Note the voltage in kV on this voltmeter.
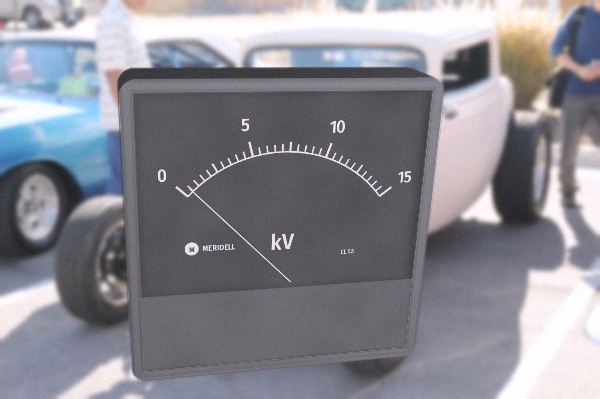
0.5 kV
